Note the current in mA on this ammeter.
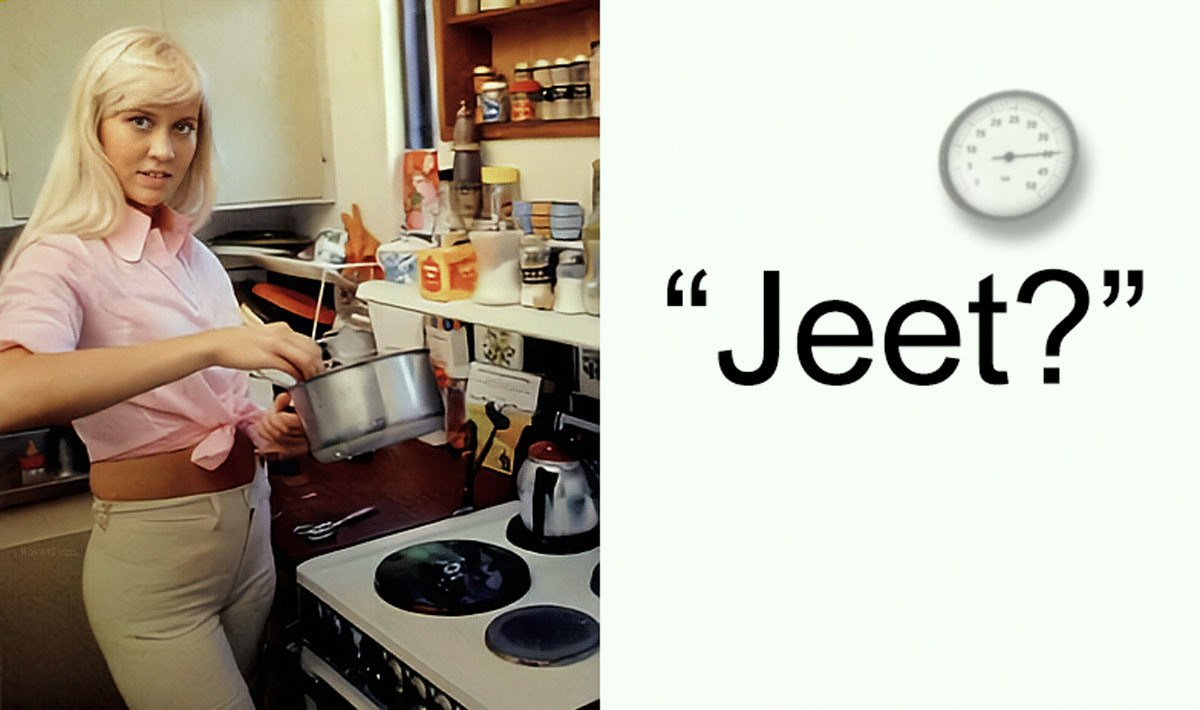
40 mA
